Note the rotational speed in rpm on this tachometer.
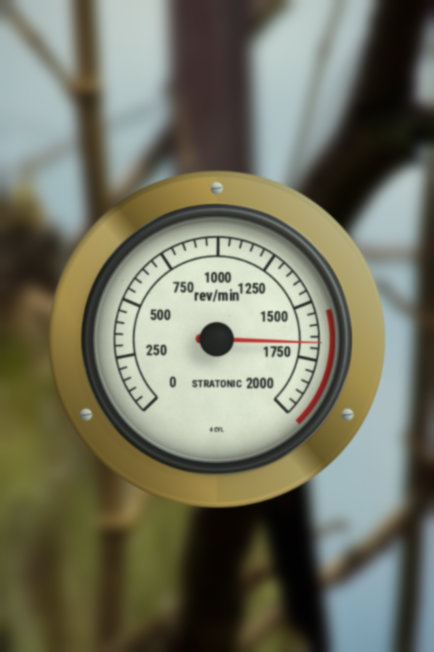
1675 rpm
